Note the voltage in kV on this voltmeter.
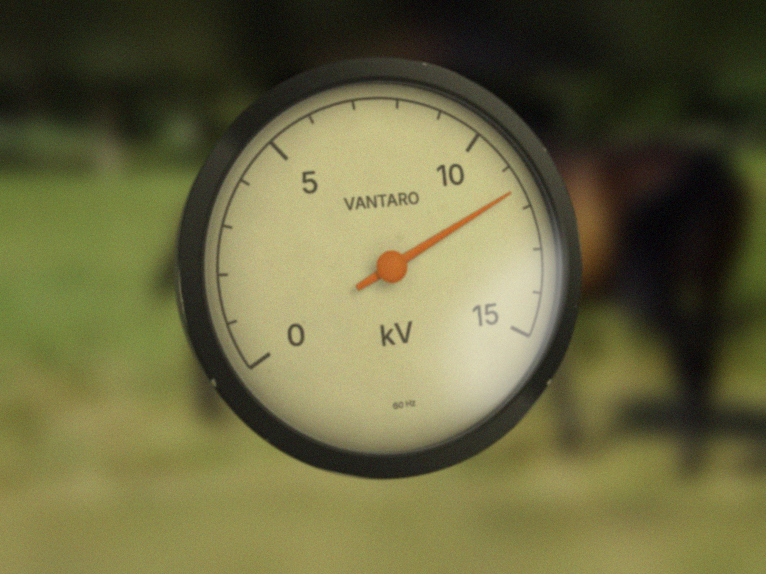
11.5 kV
